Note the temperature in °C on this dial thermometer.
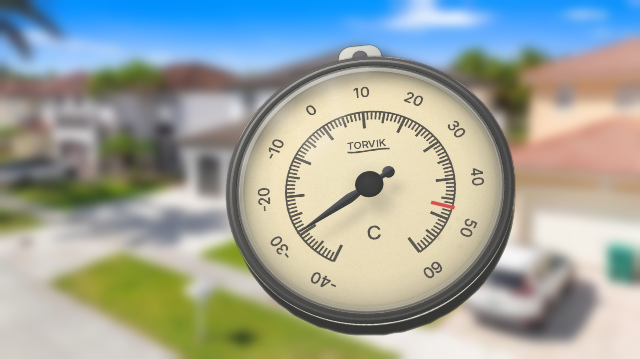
-30 °C
